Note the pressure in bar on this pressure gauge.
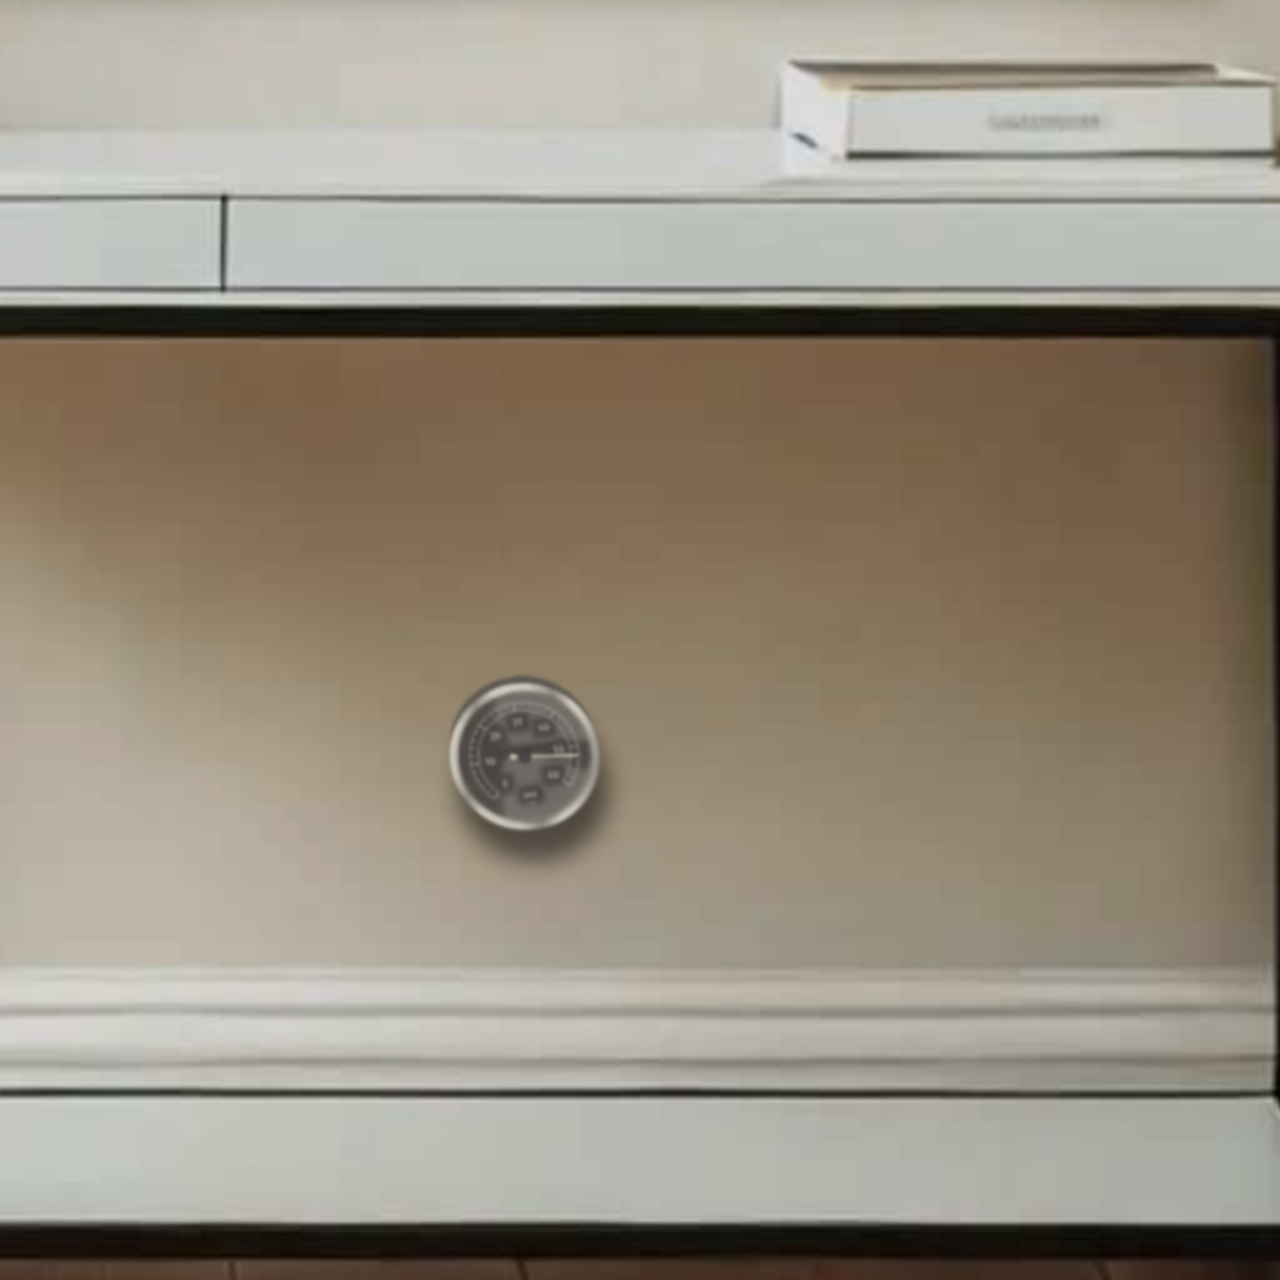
52 bar
